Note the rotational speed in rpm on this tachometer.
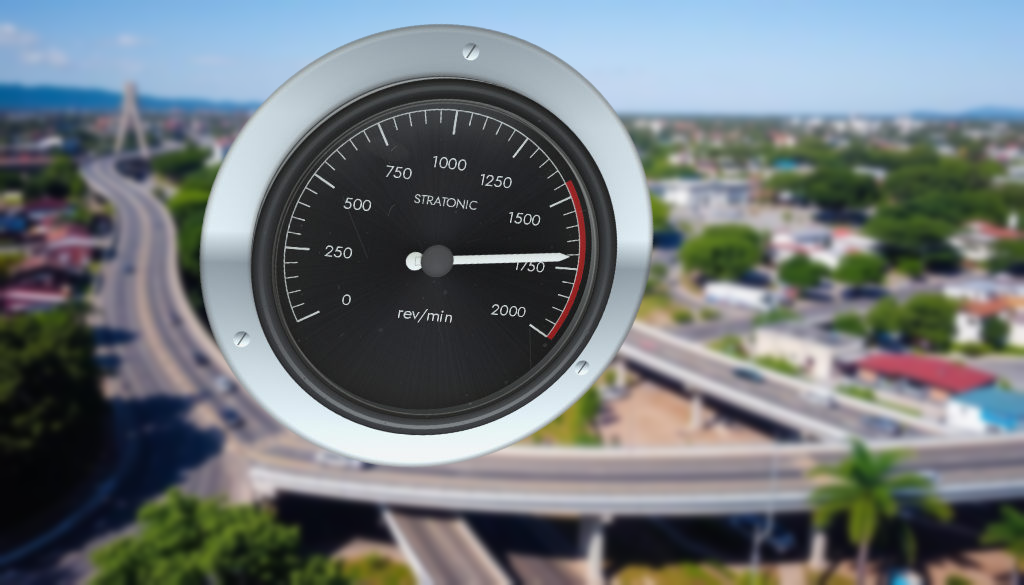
1700 rpm
